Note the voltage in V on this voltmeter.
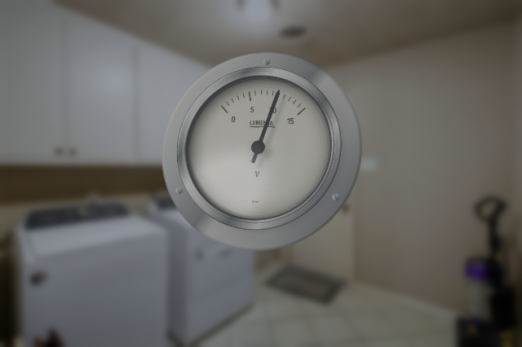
10 V
